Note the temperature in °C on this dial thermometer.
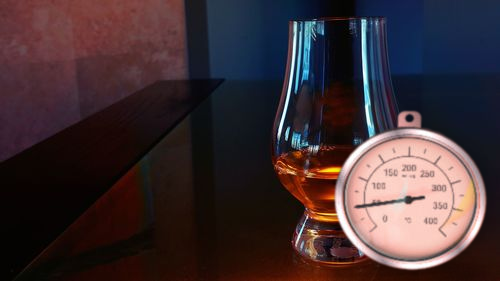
50 °C
